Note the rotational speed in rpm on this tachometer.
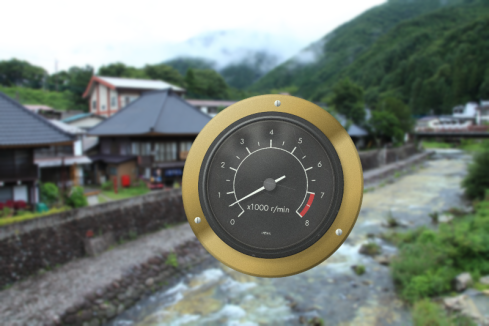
500 rpm
